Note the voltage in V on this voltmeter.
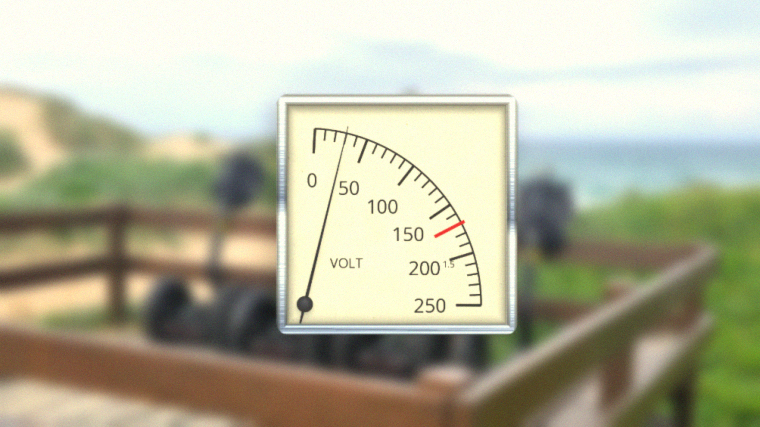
30 V
